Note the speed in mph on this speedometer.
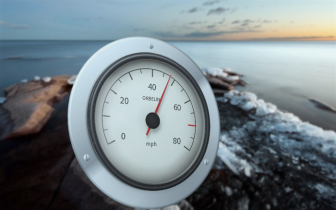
47.5 mph
